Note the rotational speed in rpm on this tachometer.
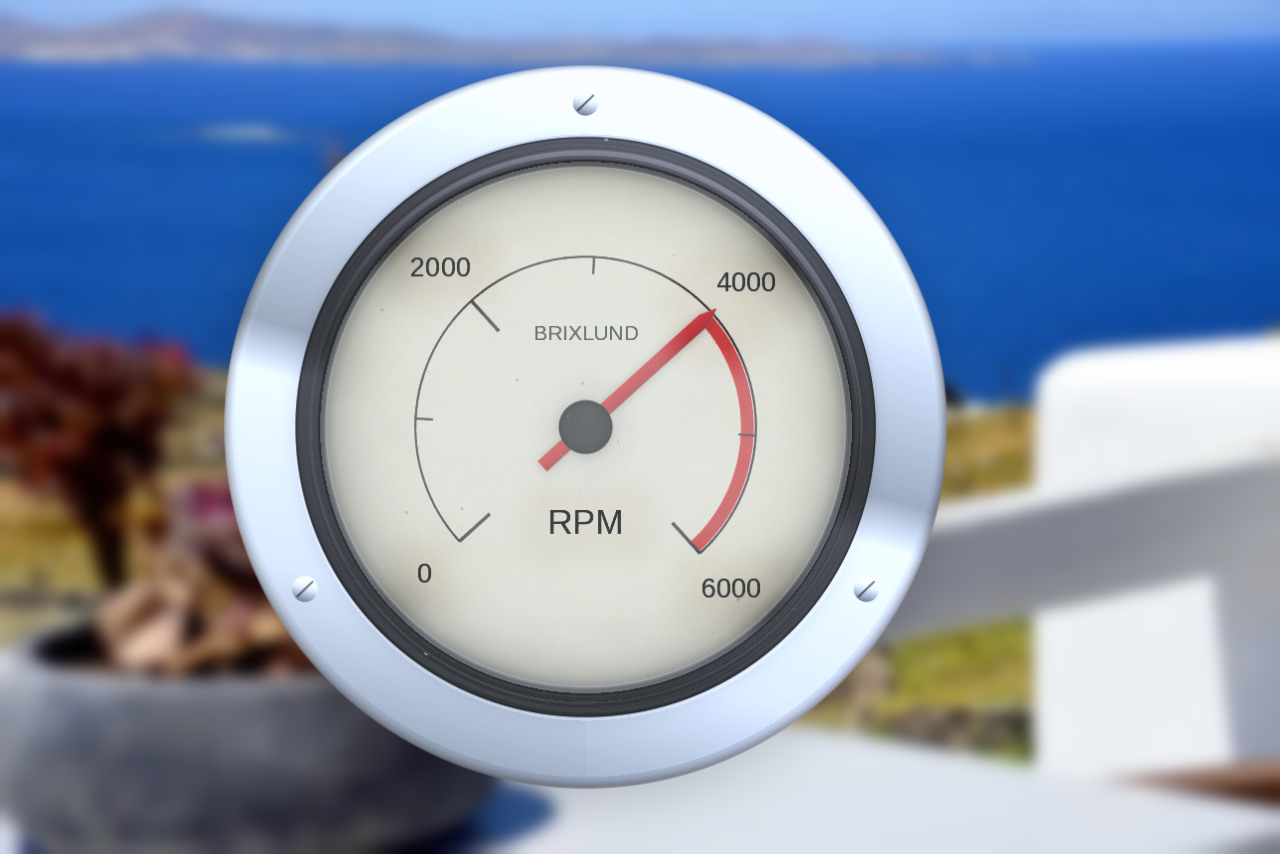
4000 rpm
